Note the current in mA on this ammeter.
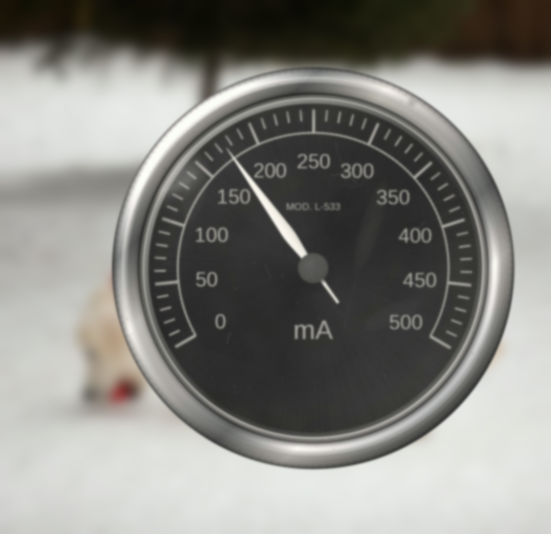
175 mA
